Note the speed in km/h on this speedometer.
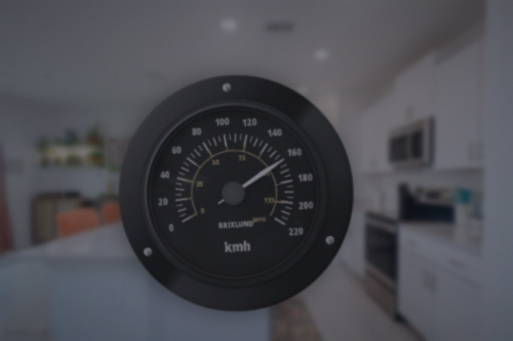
160 km/h
